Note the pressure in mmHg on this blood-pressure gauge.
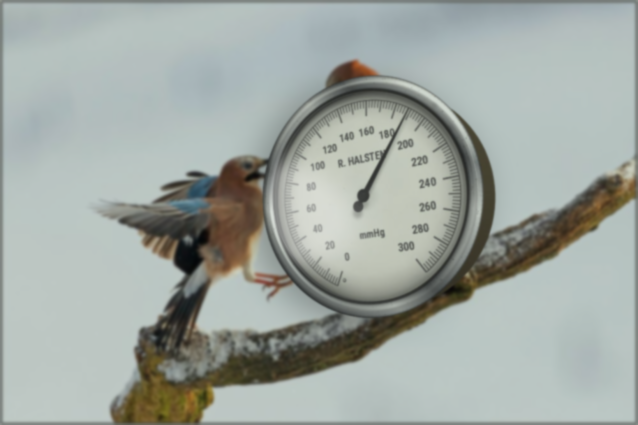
190 mmHg
